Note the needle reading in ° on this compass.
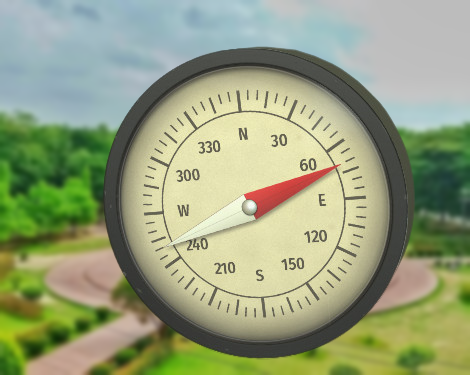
70 °
